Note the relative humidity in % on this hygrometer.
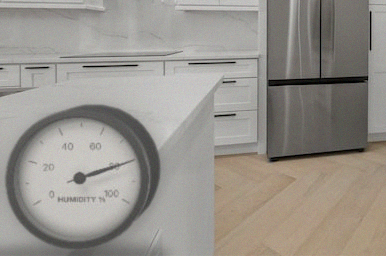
80 %
